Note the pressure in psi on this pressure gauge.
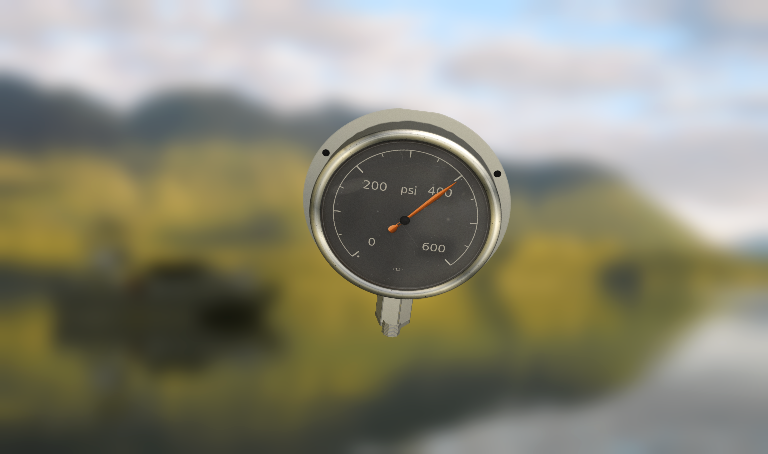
400 psi
